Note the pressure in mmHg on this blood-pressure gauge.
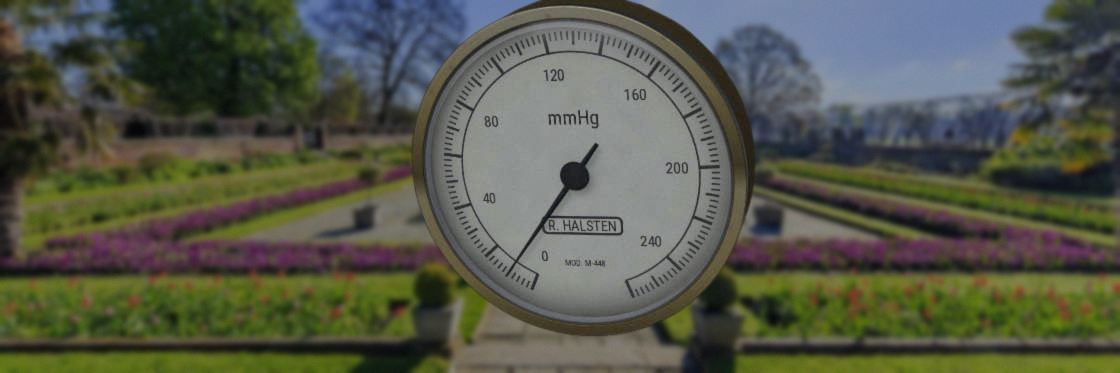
10 mmHg
